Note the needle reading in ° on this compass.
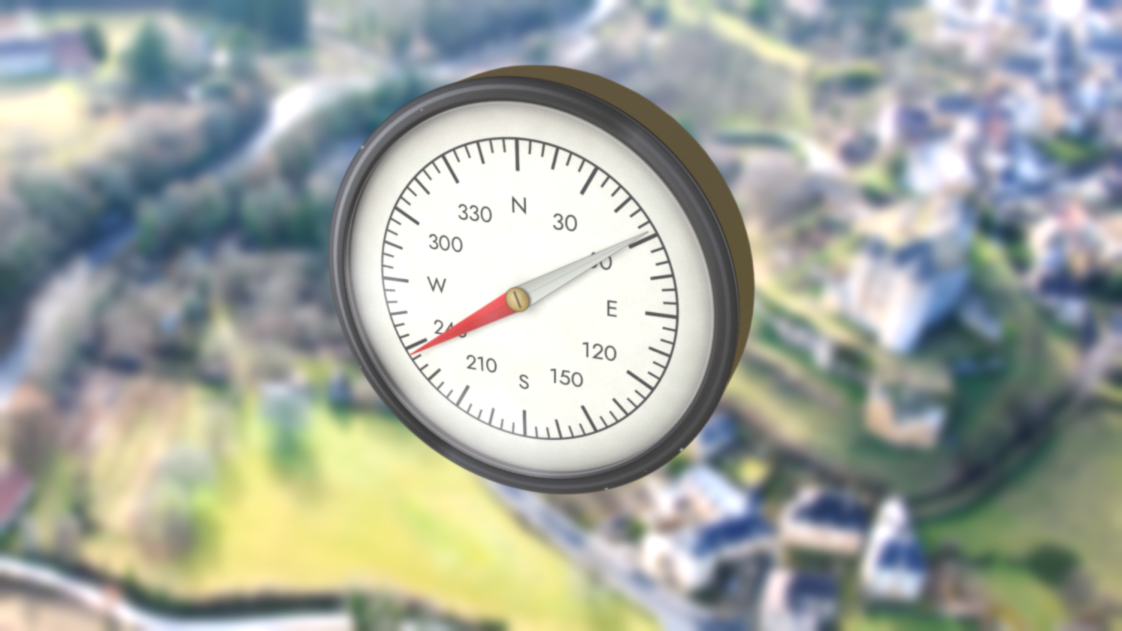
237.5 °
